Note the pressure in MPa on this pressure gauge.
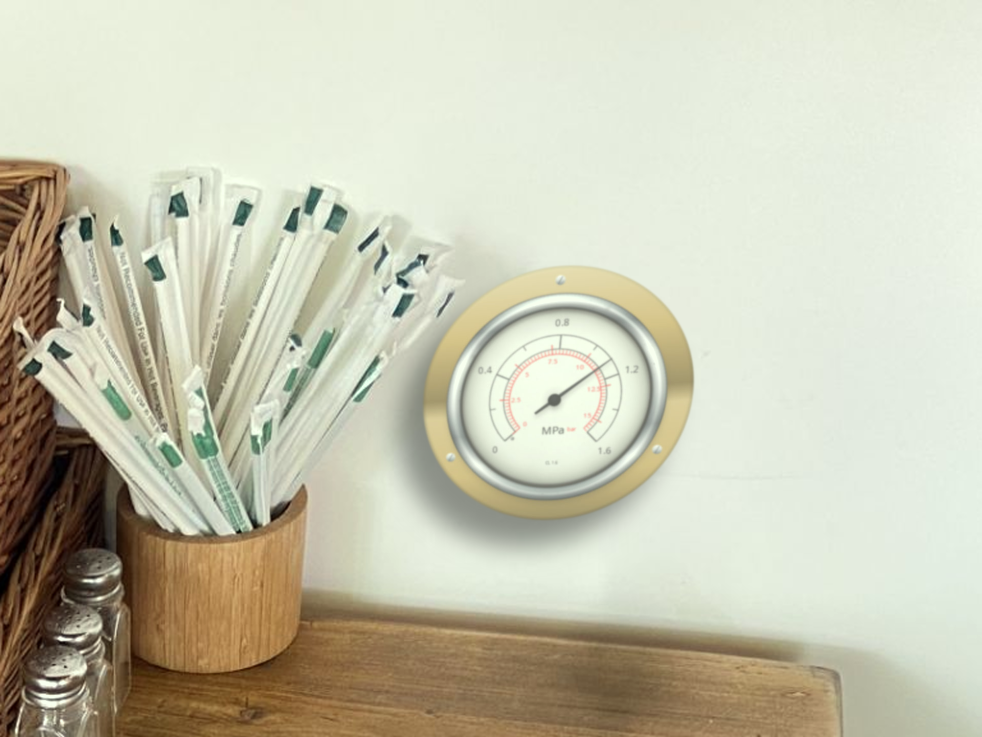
1.1 MPa
